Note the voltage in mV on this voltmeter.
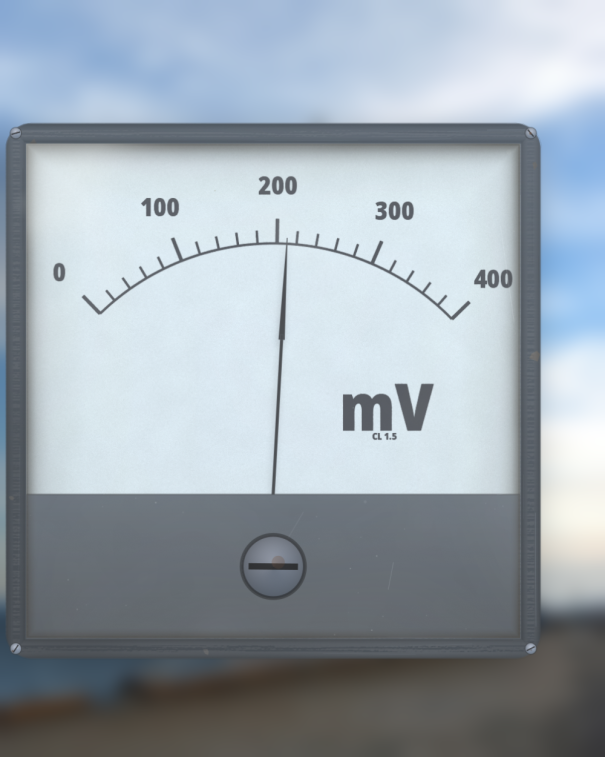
210 mV
